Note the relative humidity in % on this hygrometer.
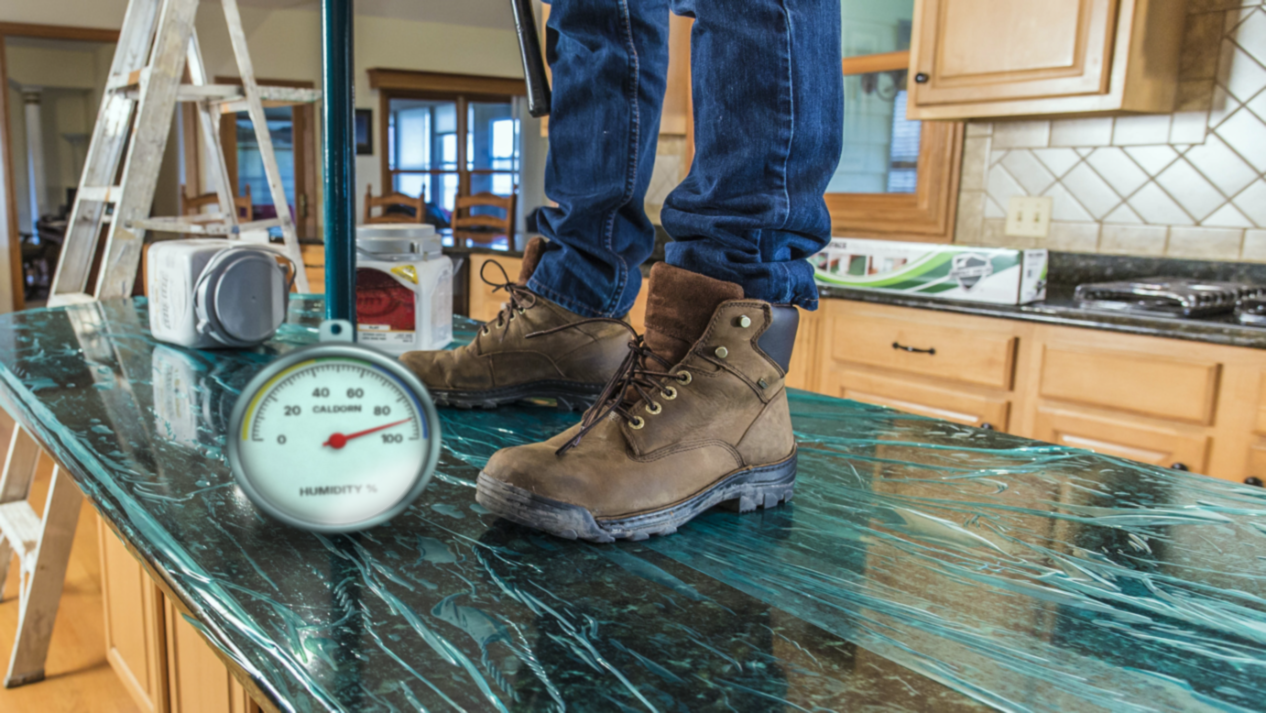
90 %
